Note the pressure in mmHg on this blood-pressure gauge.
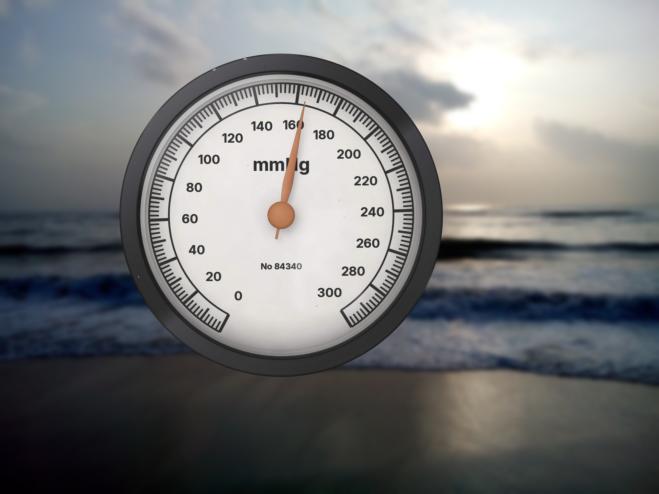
164 mmHg
